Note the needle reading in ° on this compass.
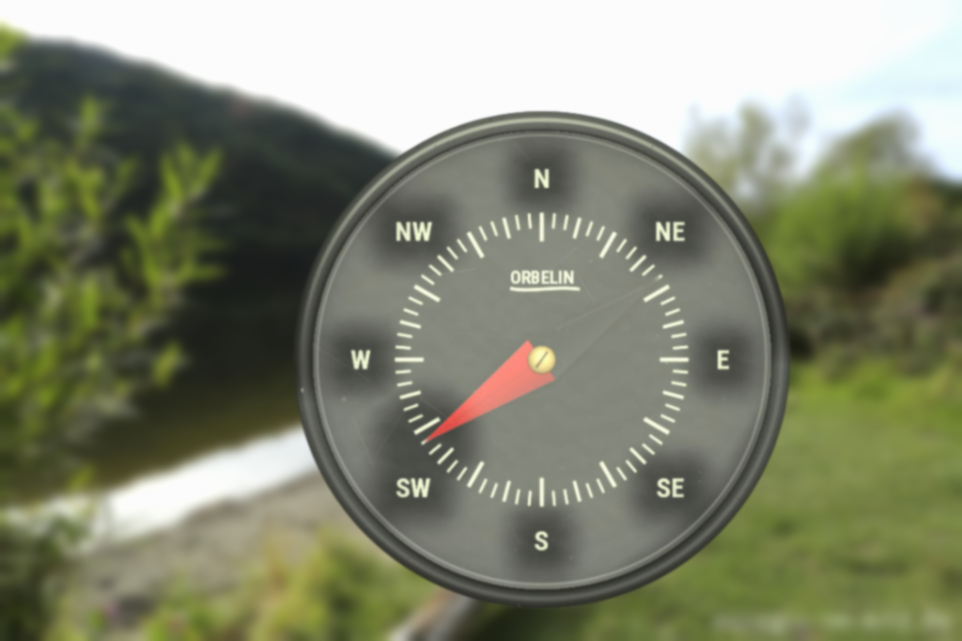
235 °
